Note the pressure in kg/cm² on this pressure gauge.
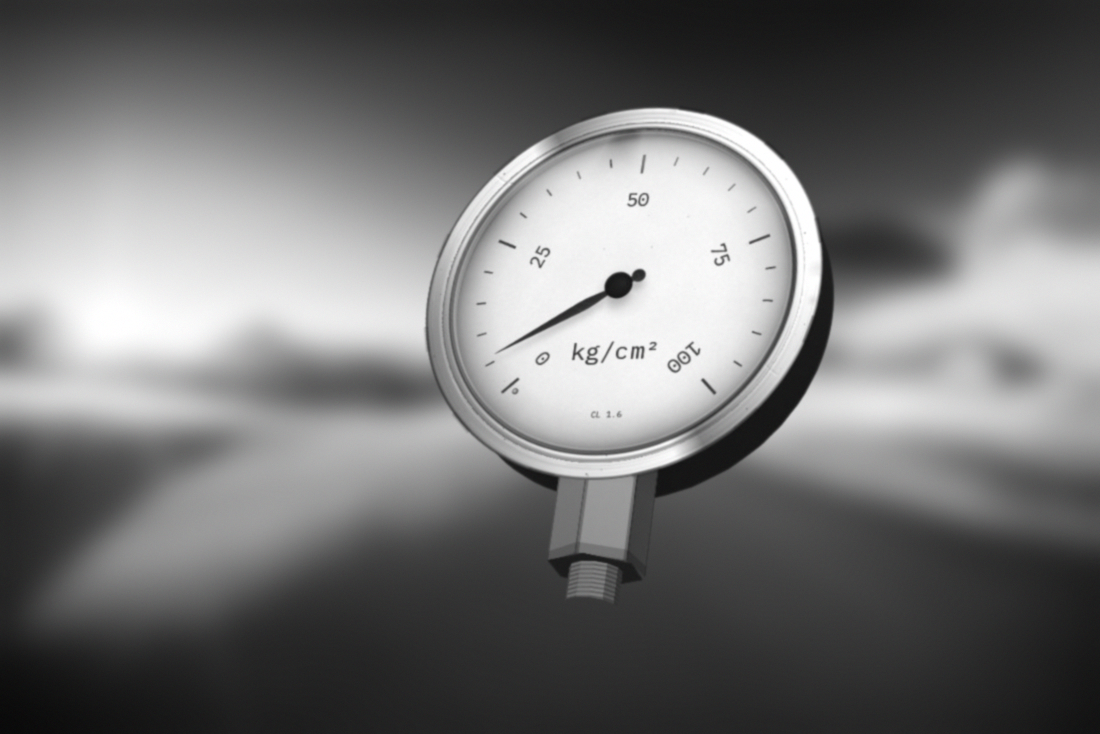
5 kg/cm²
